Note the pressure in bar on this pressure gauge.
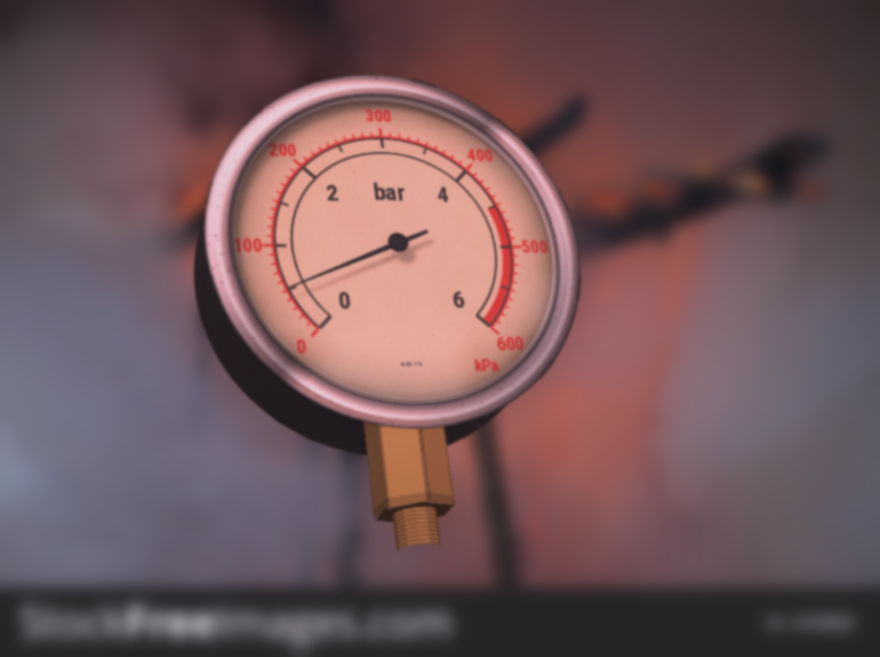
0.5 bar
